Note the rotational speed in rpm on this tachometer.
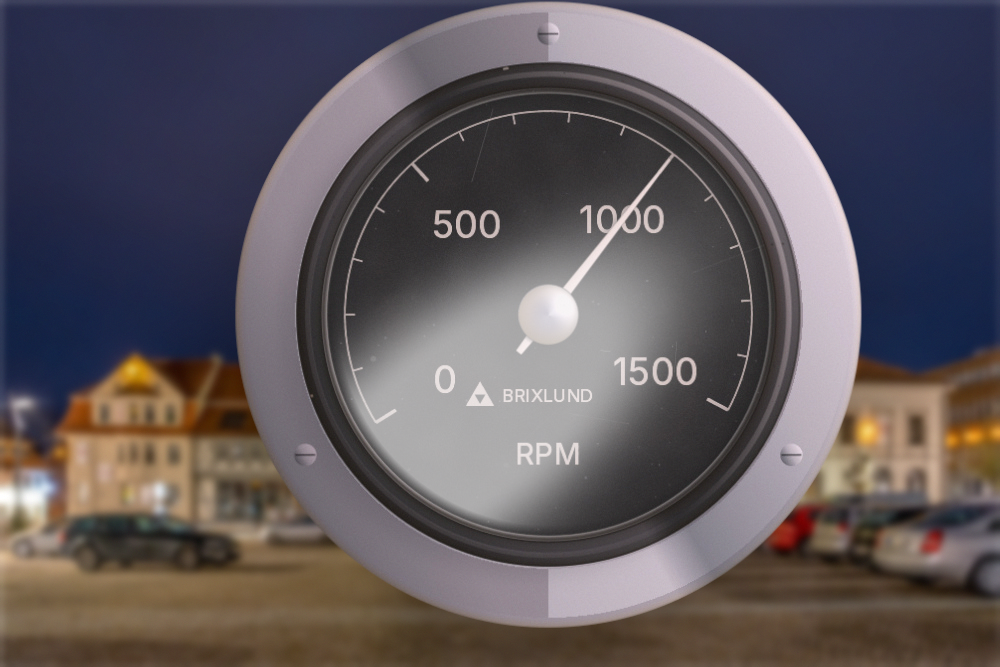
1000 rpm
